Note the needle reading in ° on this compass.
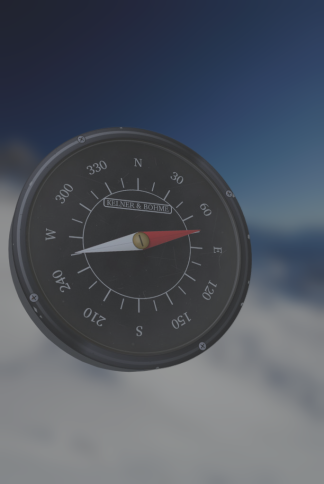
75 °
